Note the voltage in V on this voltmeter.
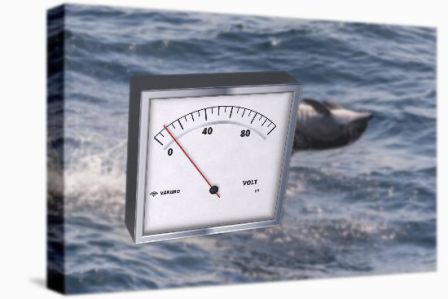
10 V
